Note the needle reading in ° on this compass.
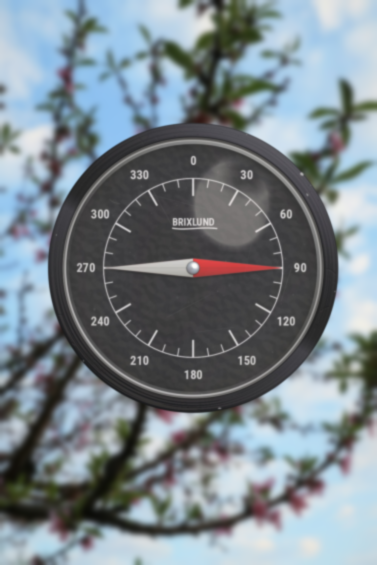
90 °
